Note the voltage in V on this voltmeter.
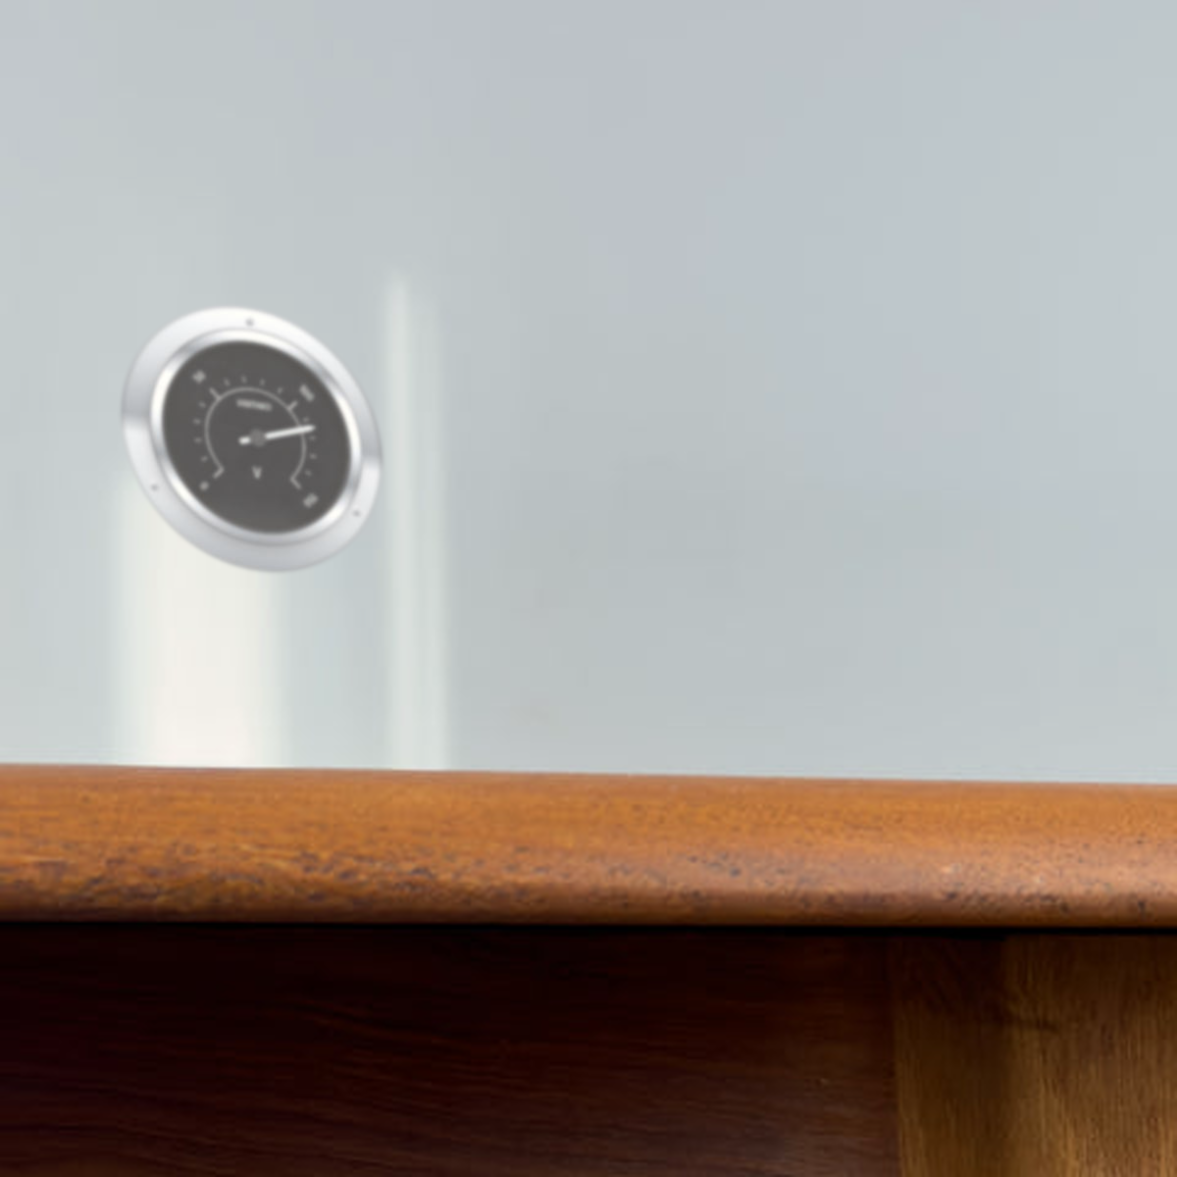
115 V
